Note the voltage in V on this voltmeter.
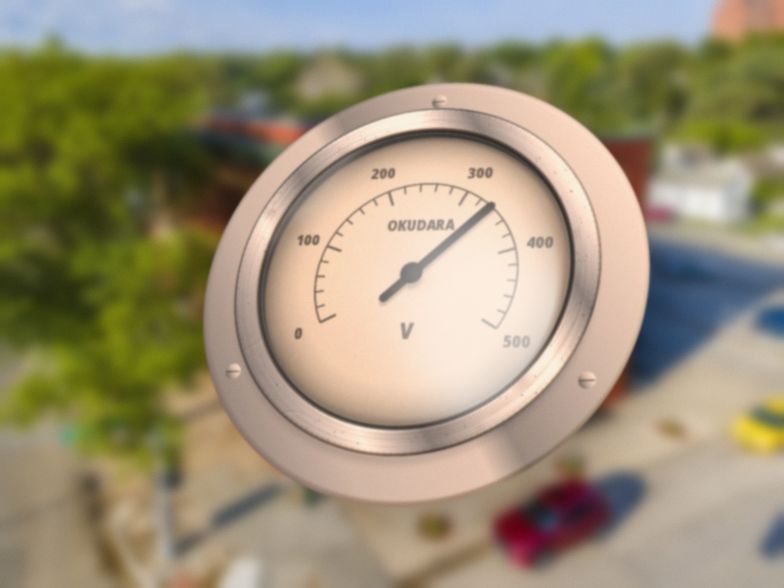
340 V
